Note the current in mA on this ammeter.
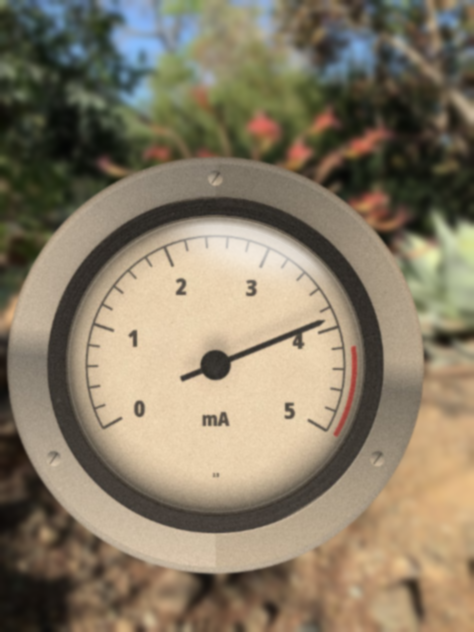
3.9 mA
